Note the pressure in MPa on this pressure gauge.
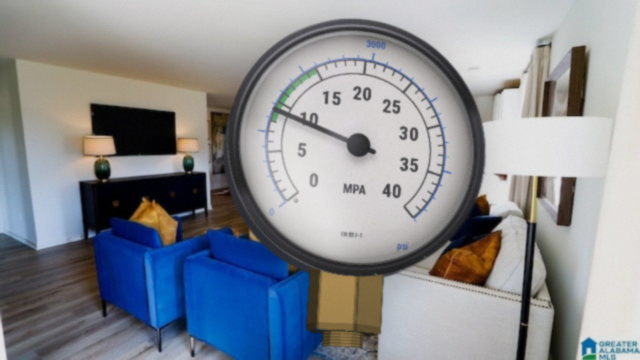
9 MPa
